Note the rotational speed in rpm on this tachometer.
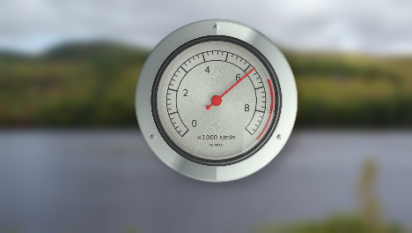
6200 rpm
